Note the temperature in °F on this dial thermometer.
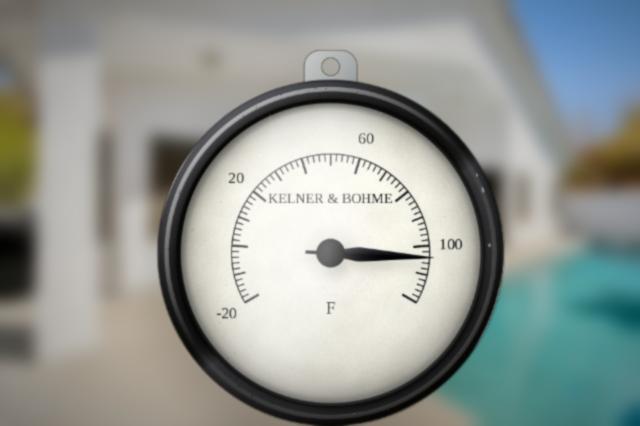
104 °F
